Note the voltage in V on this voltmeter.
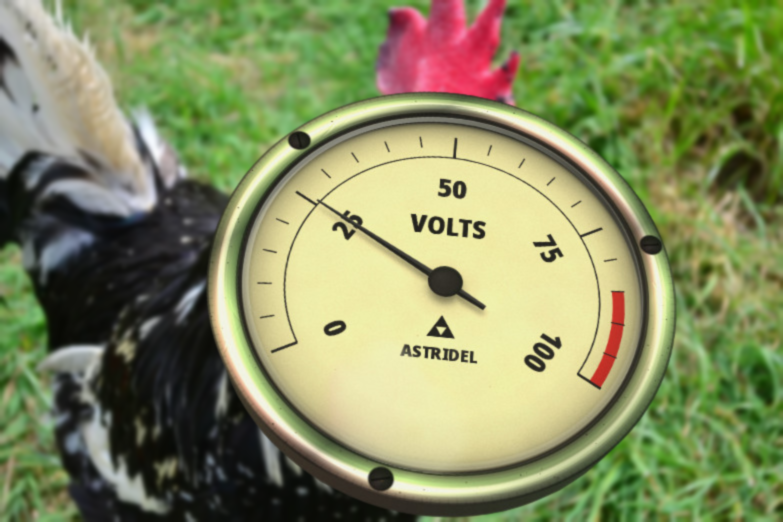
25 V
